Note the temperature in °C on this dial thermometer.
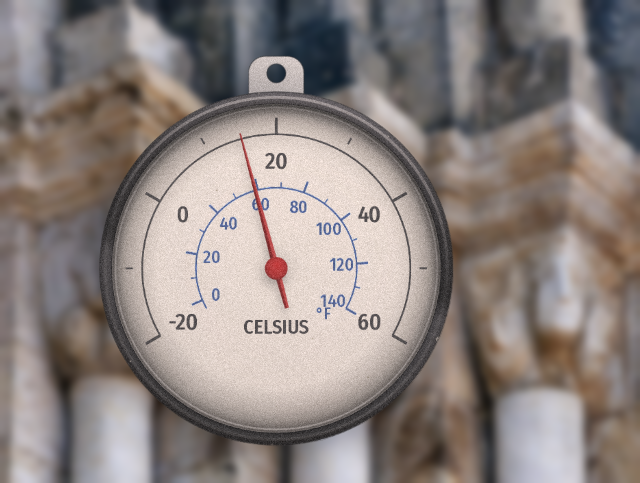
15 °C
